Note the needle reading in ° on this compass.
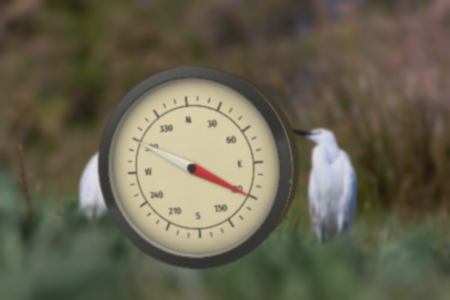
120 °
